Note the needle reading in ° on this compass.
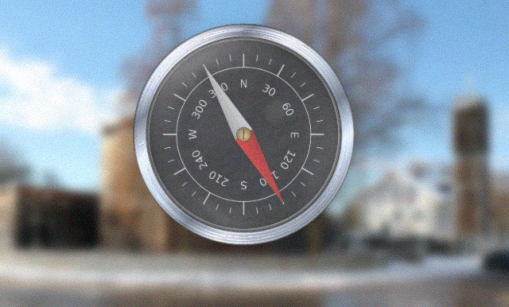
150 °
